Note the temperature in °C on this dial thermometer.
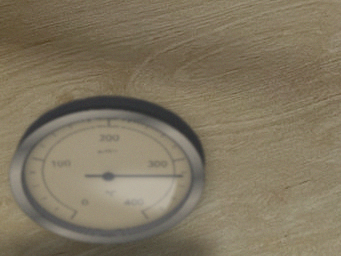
320 °C
